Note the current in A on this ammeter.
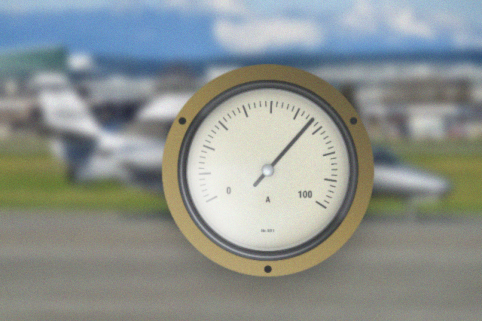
66 A
